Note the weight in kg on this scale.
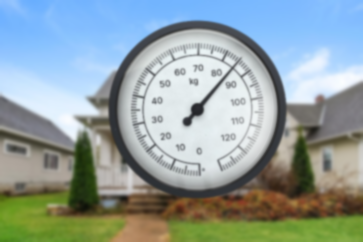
85 kg
